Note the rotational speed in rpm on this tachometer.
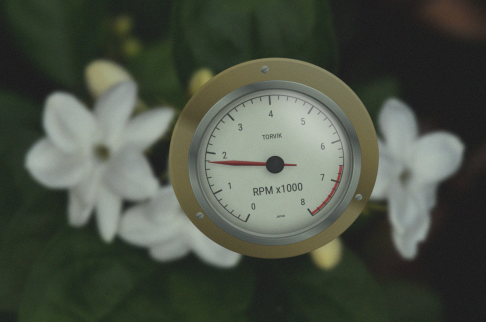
1800 rpm
